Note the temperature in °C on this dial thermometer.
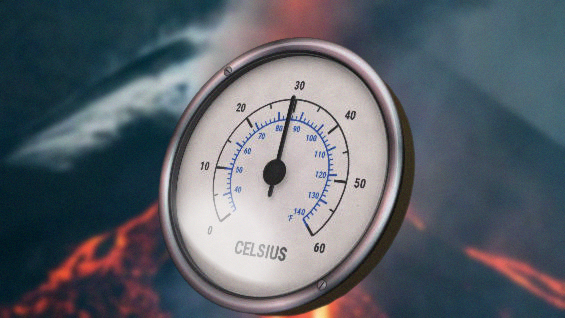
30 °C
